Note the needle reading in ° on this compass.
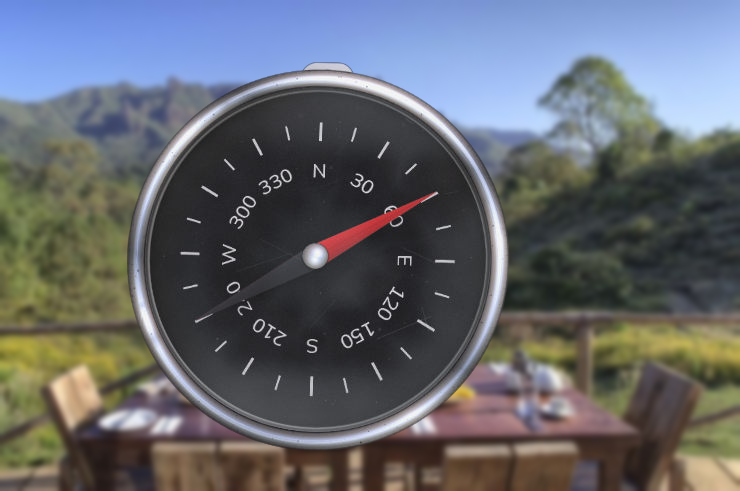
60 °
